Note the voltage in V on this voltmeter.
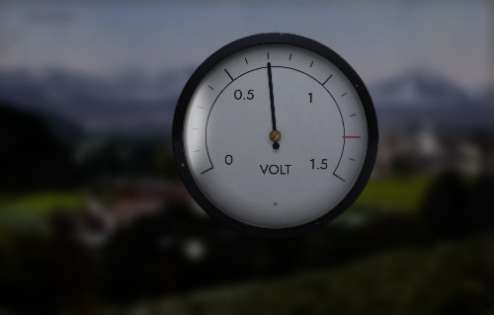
0.7 V
